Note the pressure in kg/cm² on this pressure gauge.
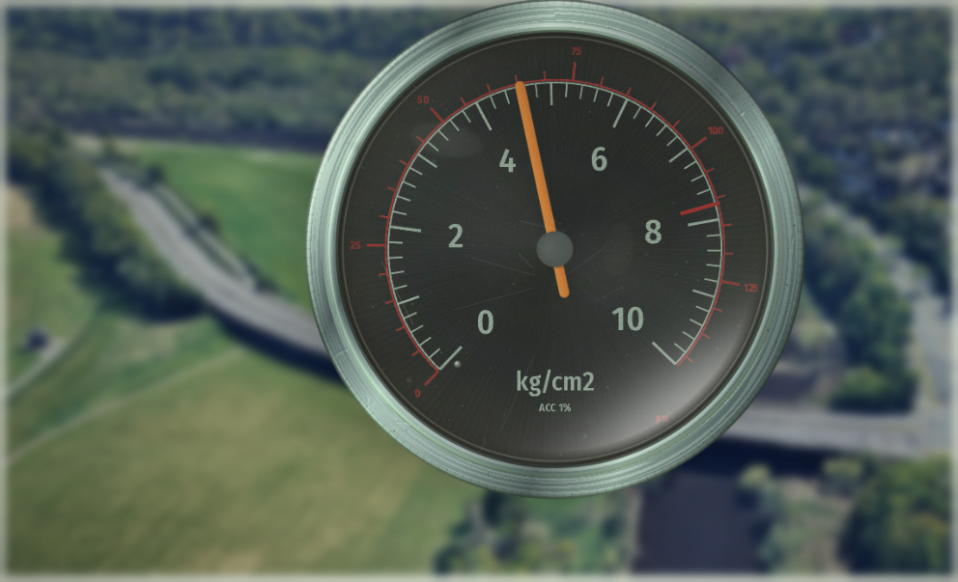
4.6 kg/cm²
